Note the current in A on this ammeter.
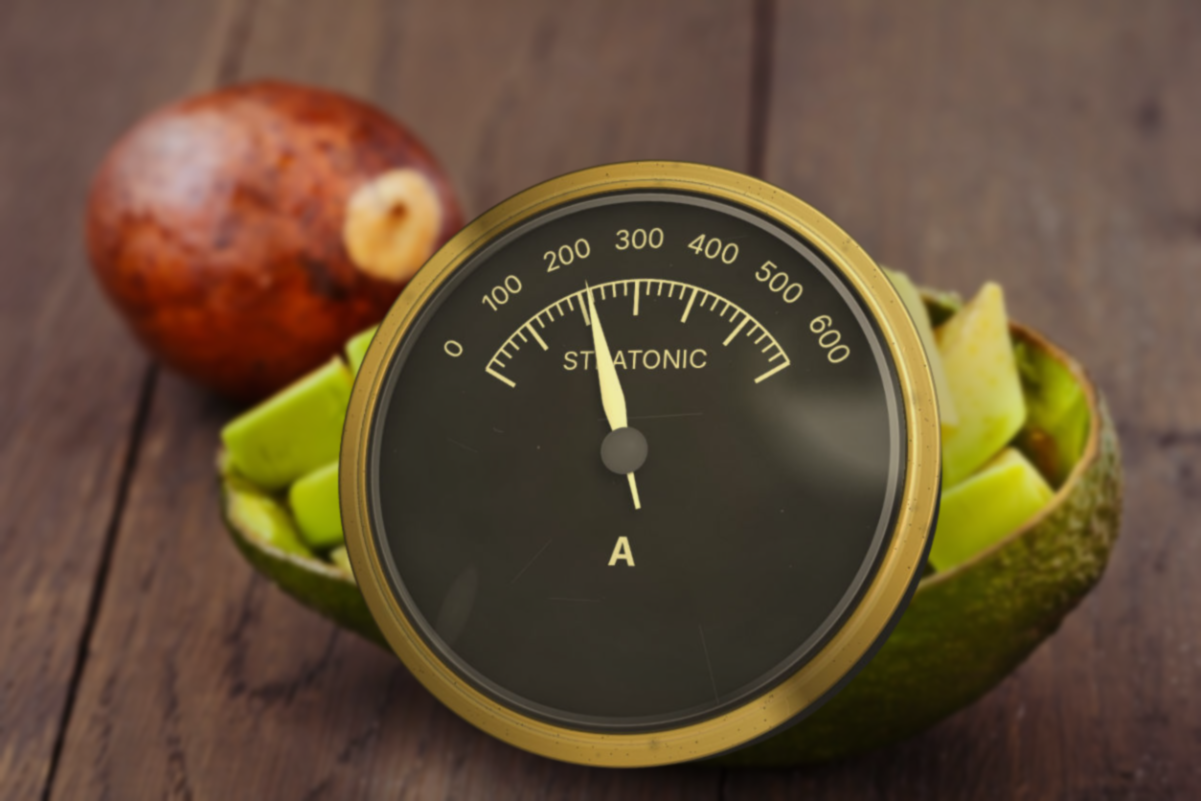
220 A
